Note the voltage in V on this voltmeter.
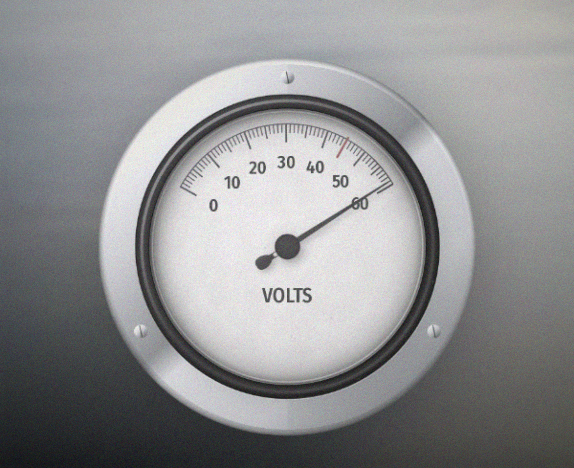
59 V
